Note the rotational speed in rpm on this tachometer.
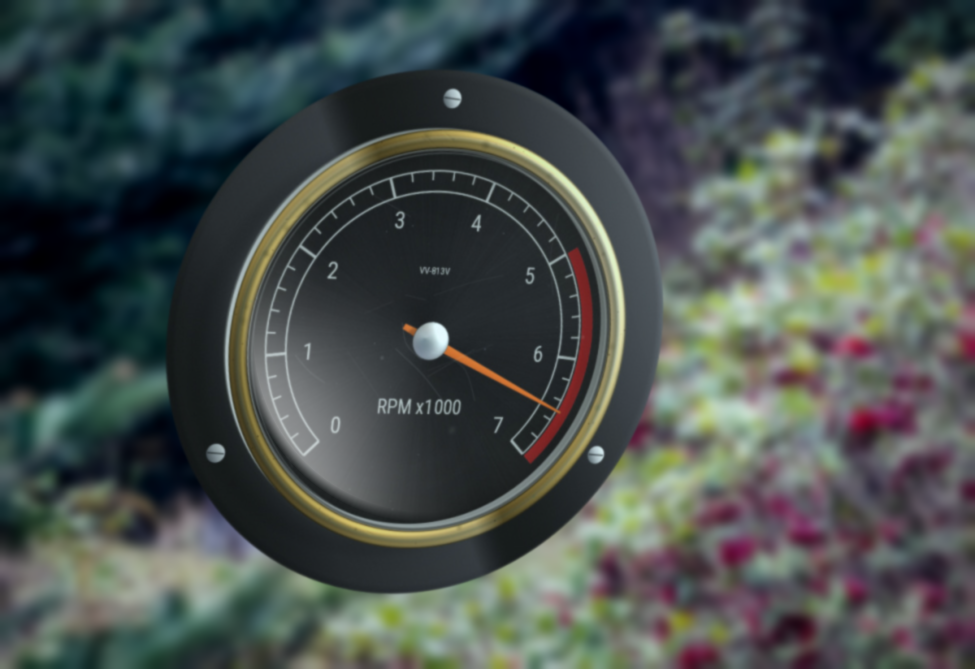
6500 rpm
